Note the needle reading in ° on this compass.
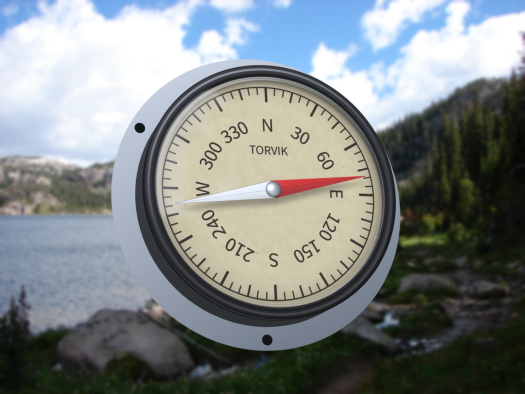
80 °
